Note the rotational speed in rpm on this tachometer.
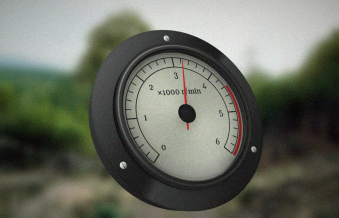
3200 rpm
